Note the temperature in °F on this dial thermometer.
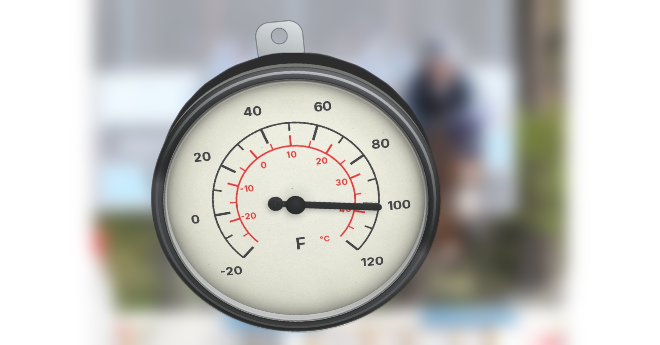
100 °F
